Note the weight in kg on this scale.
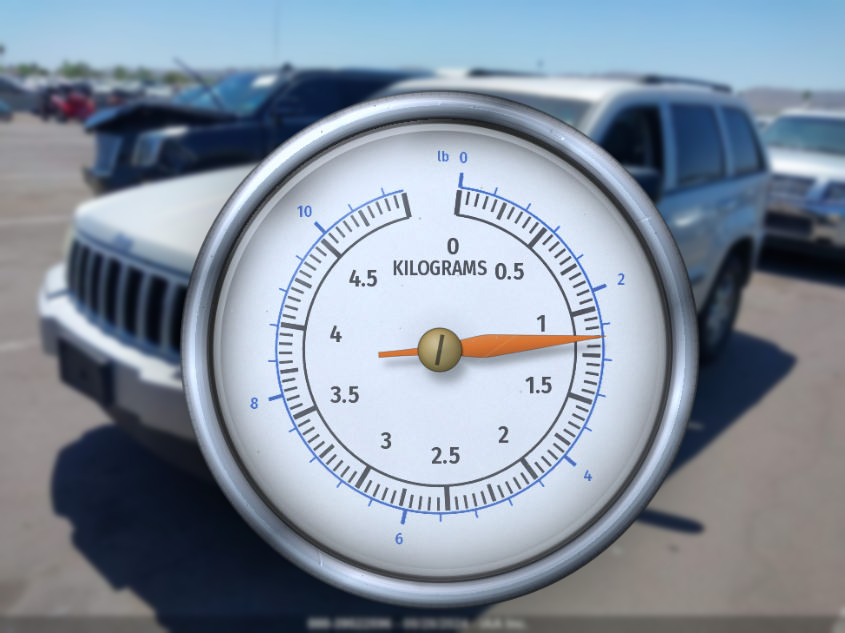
1.15 kg
